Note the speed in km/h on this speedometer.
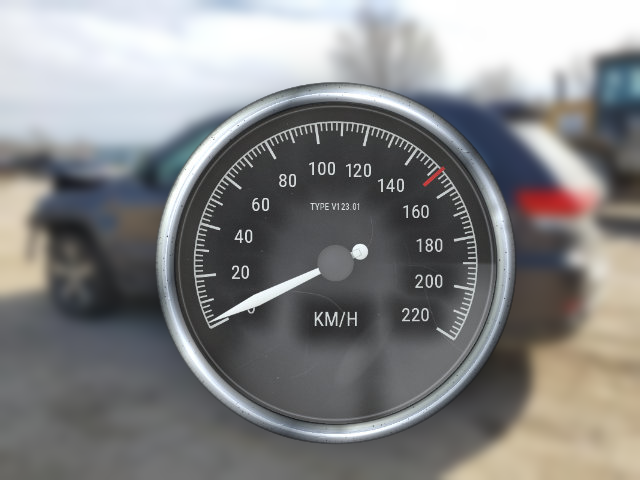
2 km/h
